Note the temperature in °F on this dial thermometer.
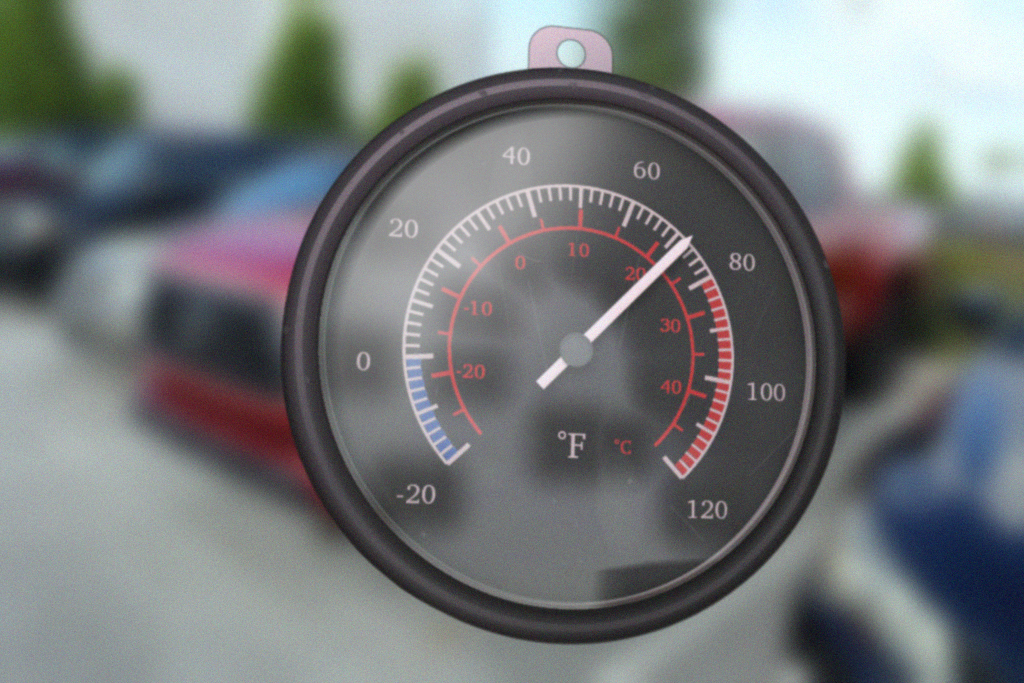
72 °F
